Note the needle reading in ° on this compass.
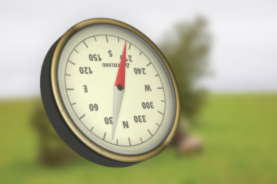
202.5 °
